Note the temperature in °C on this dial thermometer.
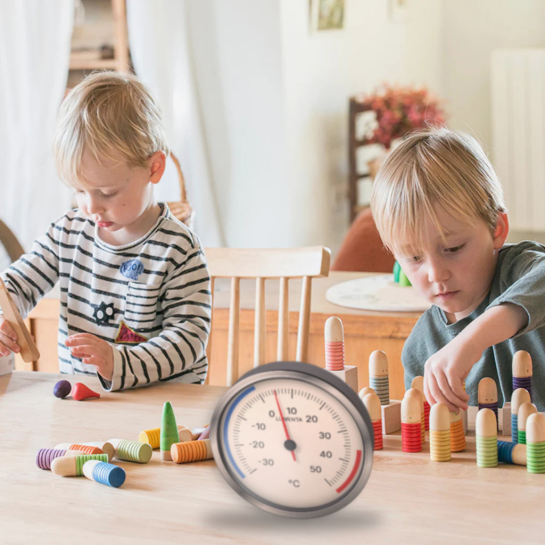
5 °C
